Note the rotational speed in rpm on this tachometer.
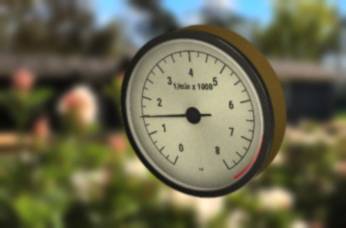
1500 rpm
